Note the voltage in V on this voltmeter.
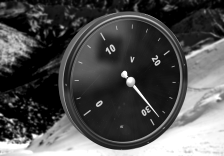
29 V
